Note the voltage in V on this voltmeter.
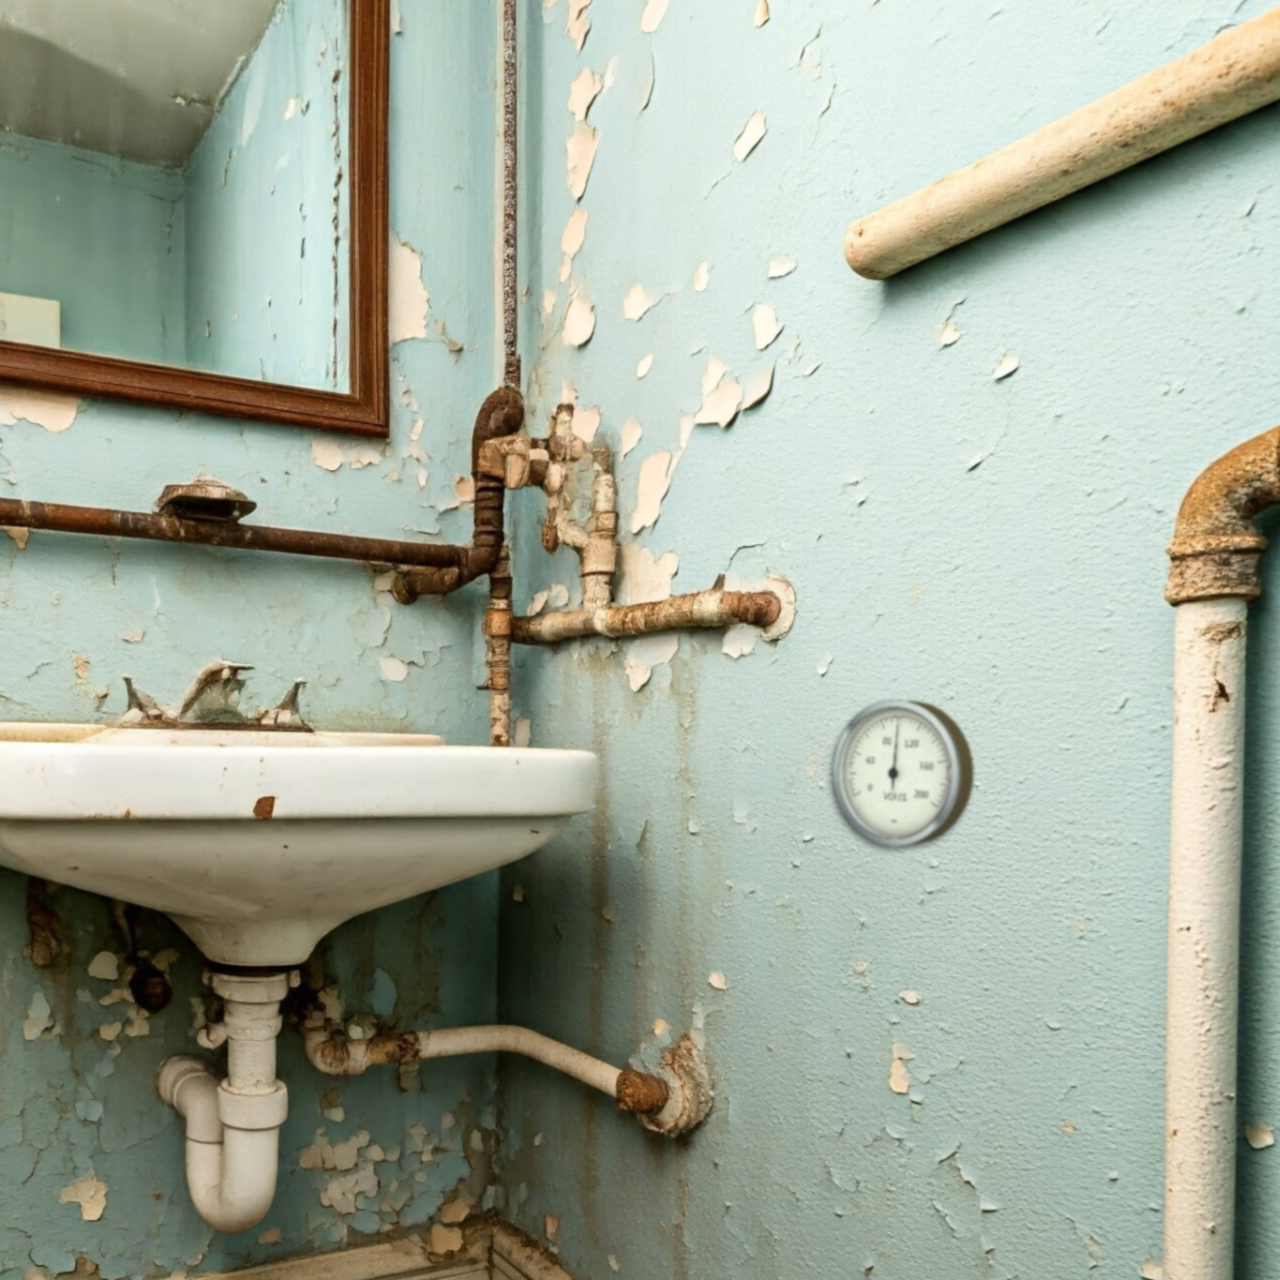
100 V
